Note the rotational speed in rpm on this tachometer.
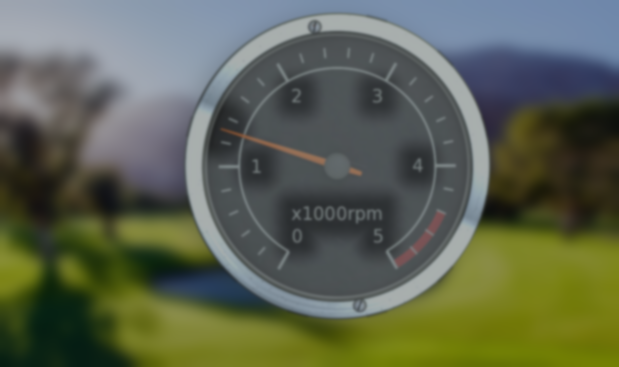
1300 rpm
